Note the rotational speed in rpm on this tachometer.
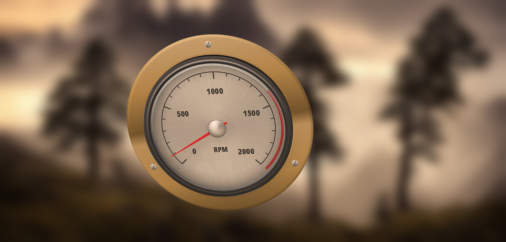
100 rpm
